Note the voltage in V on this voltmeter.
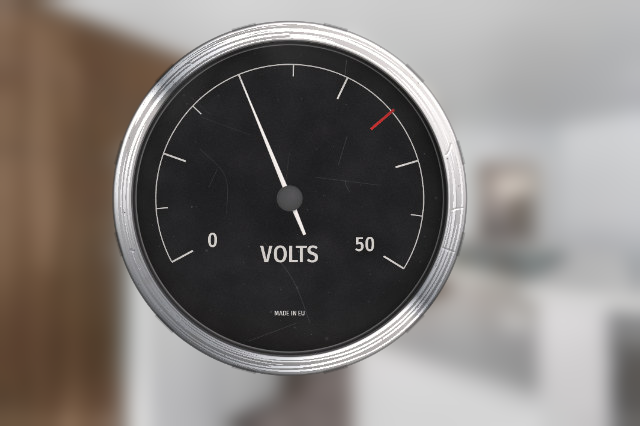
20 V
